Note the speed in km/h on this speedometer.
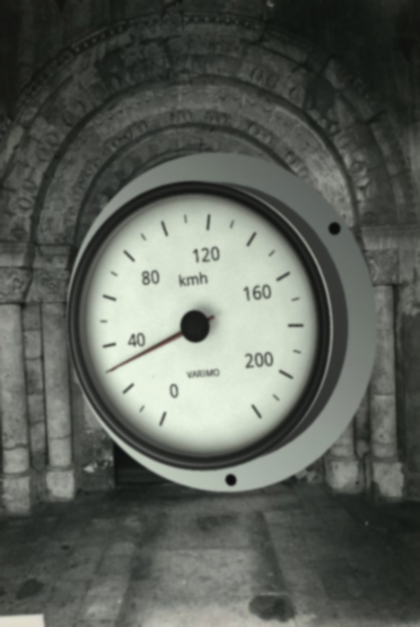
30 km/h
